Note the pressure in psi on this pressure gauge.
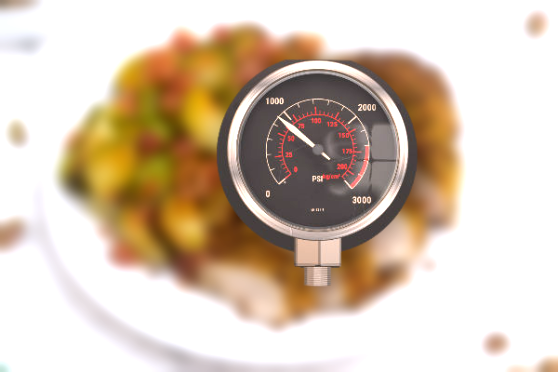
900 psi
